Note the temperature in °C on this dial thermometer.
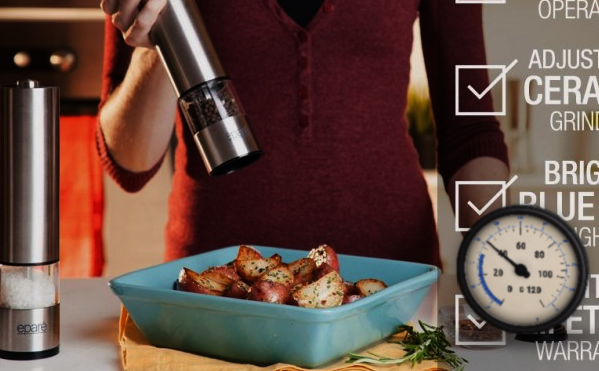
40 °C
